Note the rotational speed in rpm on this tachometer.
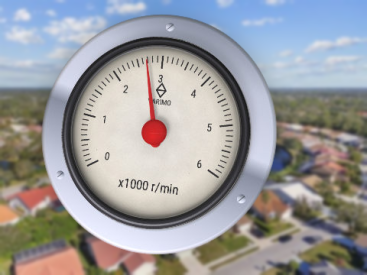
2700 rpm
